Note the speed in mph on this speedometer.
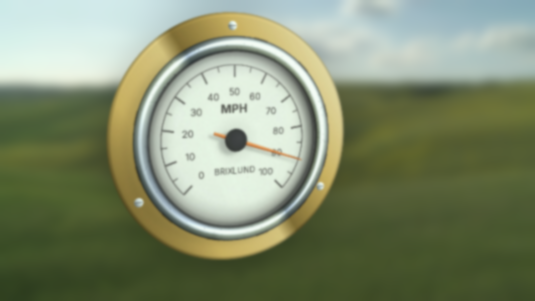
90 mph
